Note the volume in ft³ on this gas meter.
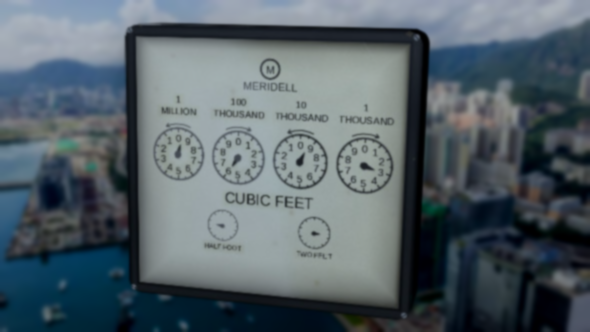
959300 ft³
